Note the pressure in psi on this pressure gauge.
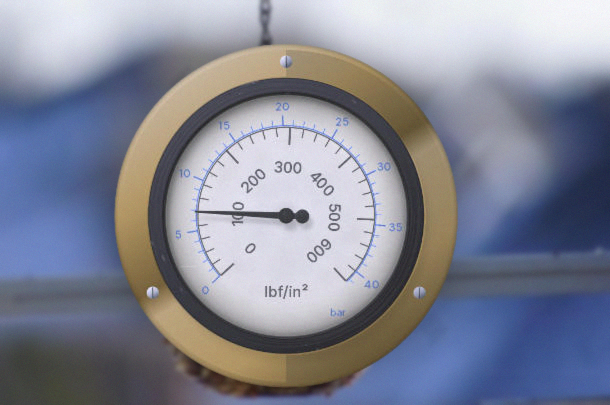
100 psi
